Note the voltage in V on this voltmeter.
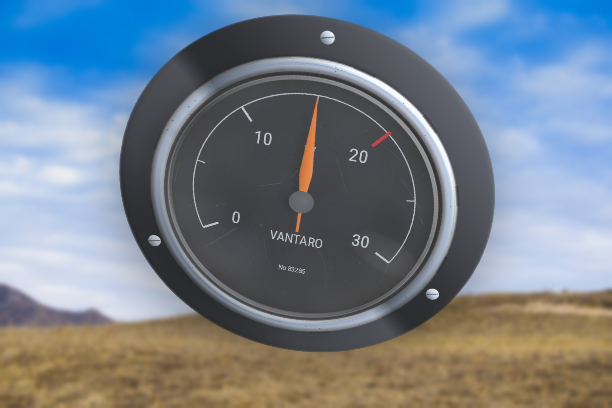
15 V
